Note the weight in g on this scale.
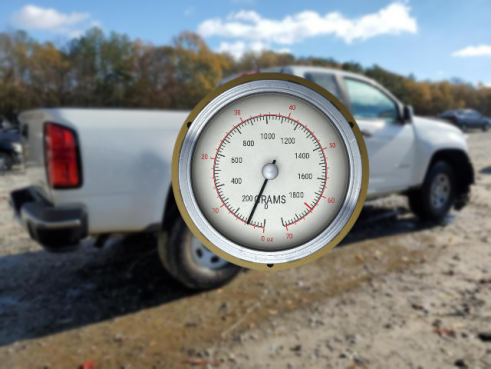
100 g
